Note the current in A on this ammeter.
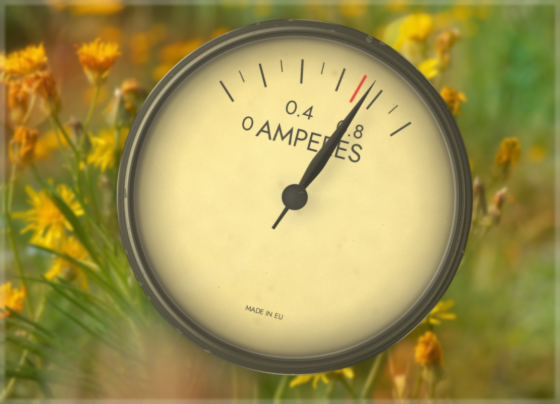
0.75 A
